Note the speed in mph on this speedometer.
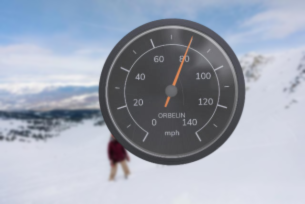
80 mph
